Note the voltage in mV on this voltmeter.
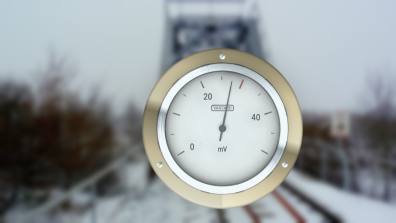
27.5 mV
